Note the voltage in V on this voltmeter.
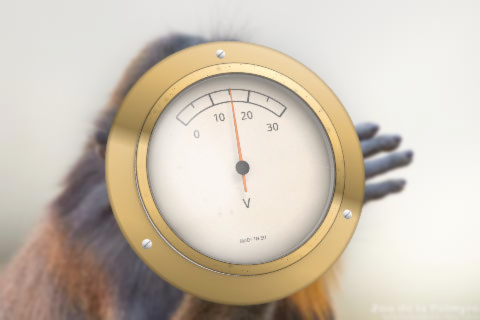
15 V
